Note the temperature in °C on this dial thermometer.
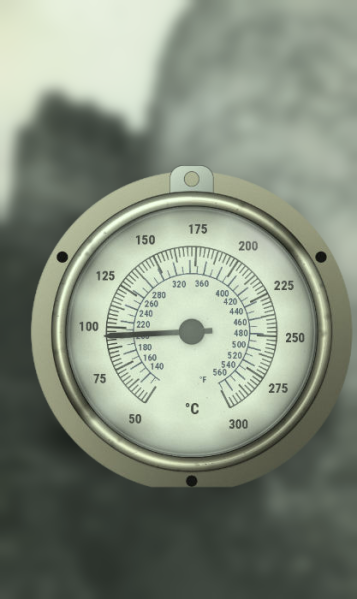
95 °C
